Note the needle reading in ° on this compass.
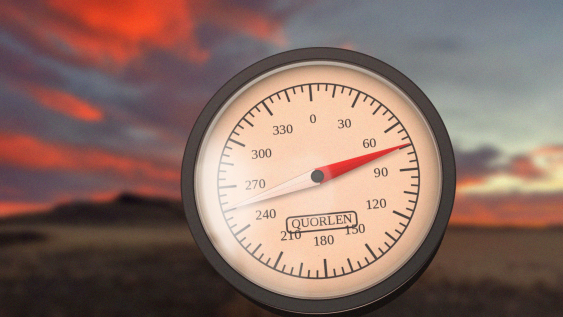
75 °
